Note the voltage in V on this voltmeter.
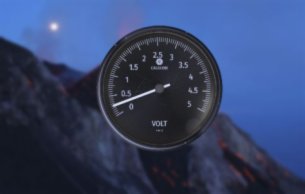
0.25 V
